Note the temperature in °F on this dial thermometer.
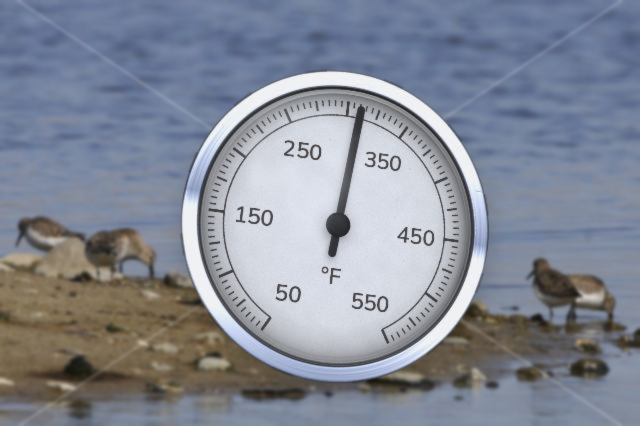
310 °F
